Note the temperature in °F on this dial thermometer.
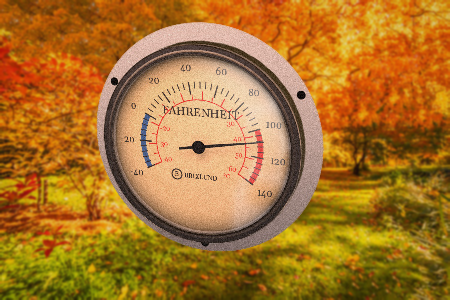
108 °F
